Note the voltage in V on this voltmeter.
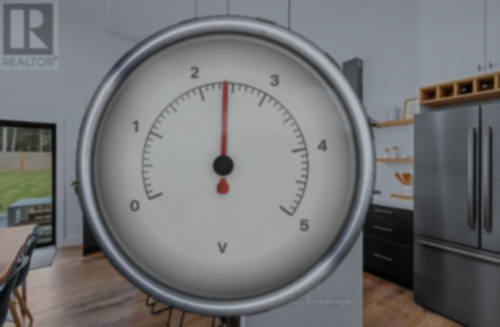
2.4 V
